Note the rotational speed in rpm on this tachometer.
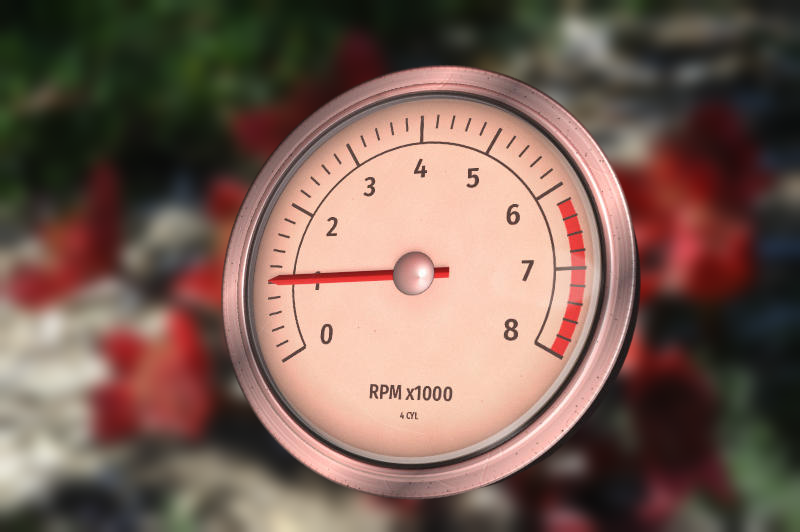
1000 rpm
